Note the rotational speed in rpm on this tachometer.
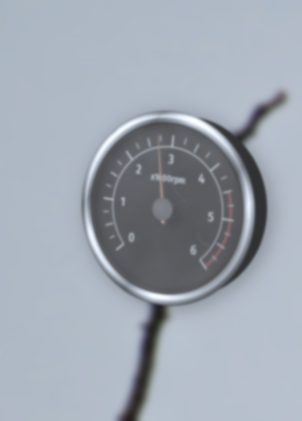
2750 rpm
